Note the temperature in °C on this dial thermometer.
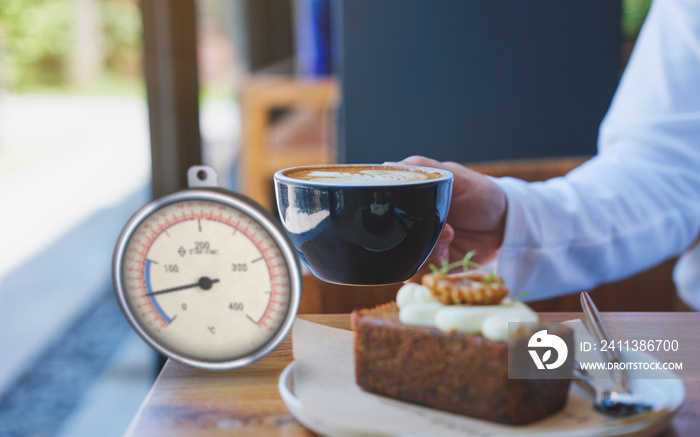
50 °C
